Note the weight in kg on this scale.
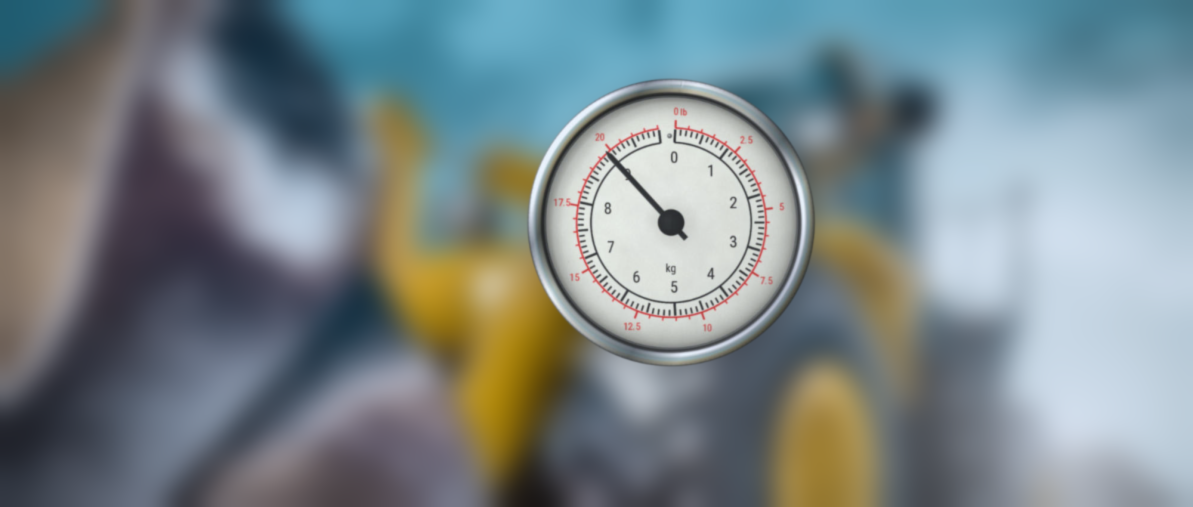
9 kg
